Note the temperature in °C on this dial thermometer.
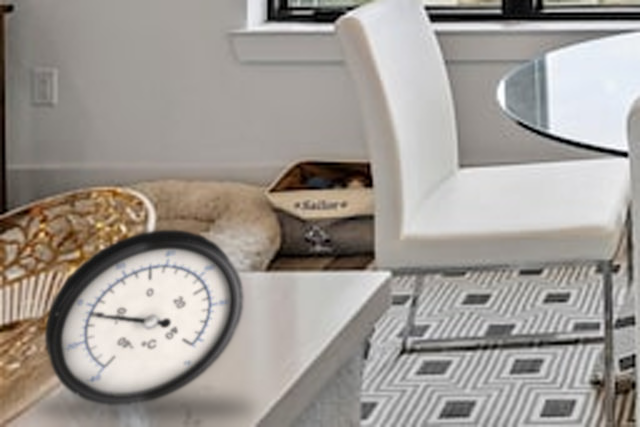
-20 °C
